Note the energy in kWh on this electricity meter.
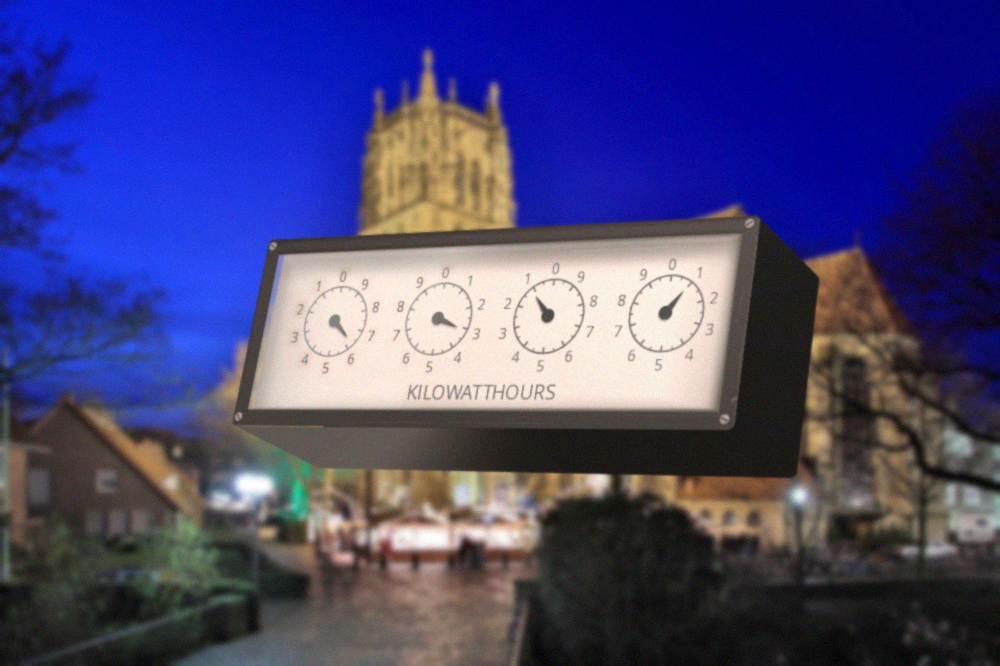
6311 kWh
